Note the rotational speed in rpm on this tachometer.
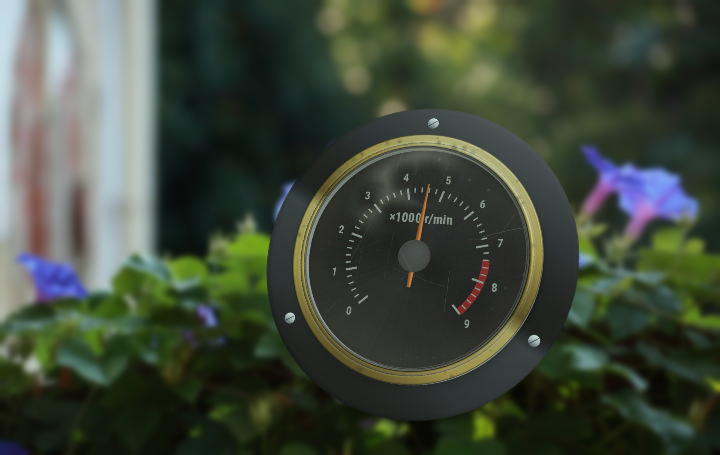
4600 rpm
